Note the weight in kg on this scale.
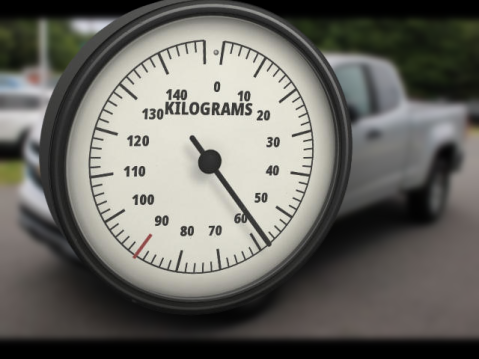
58 kg
